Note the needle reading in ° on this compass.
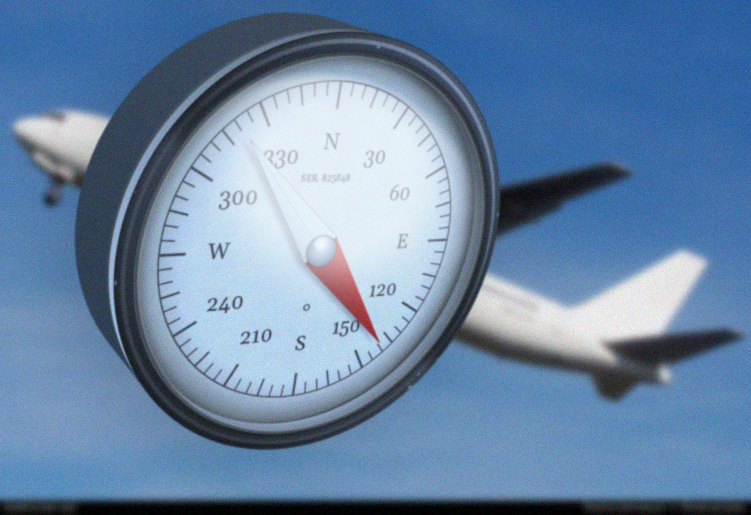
140 °
